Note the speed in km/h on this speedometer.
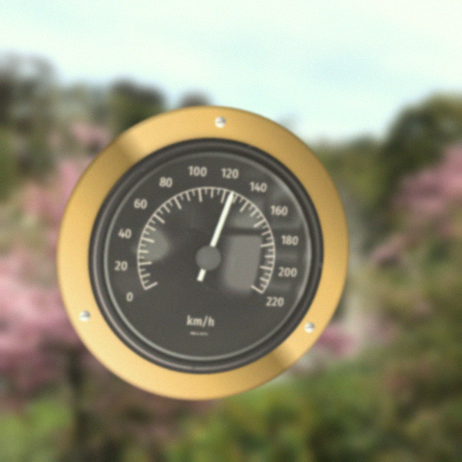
125 km/h
